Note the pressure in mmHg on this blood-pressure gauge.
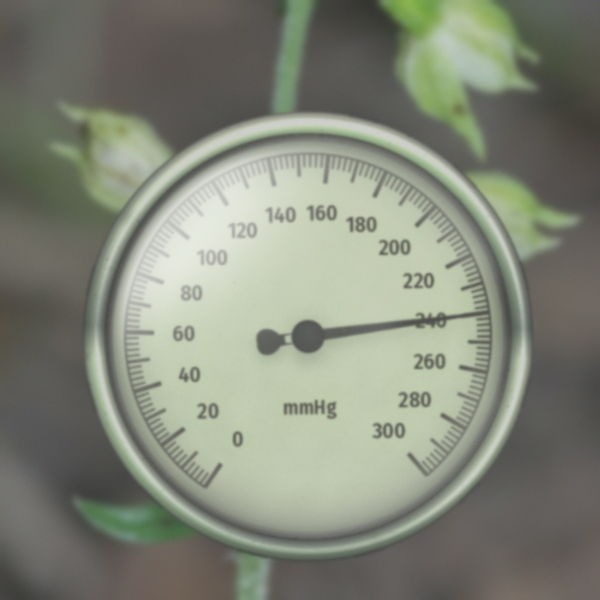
240 mmHg
